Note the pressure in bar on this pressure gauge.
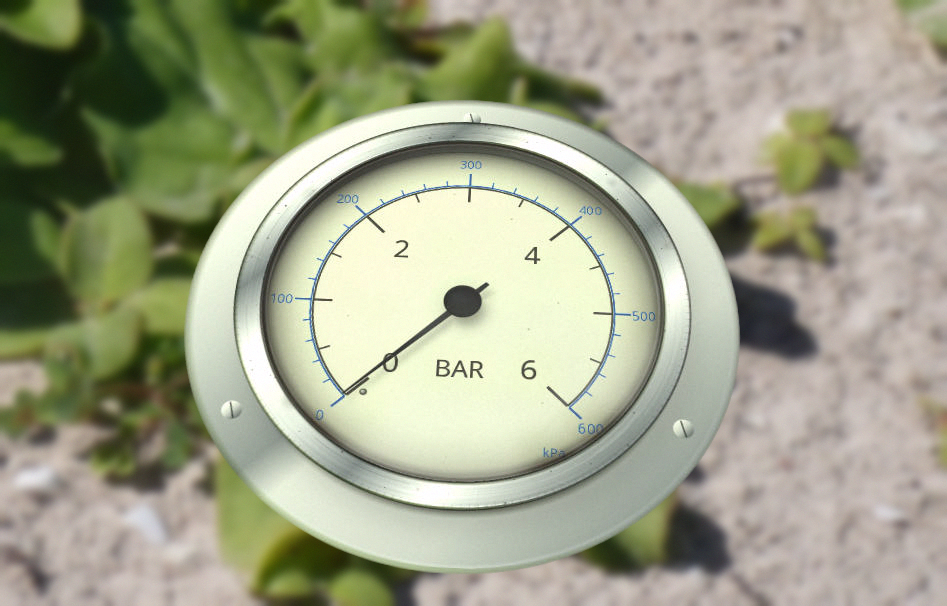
0 bar
